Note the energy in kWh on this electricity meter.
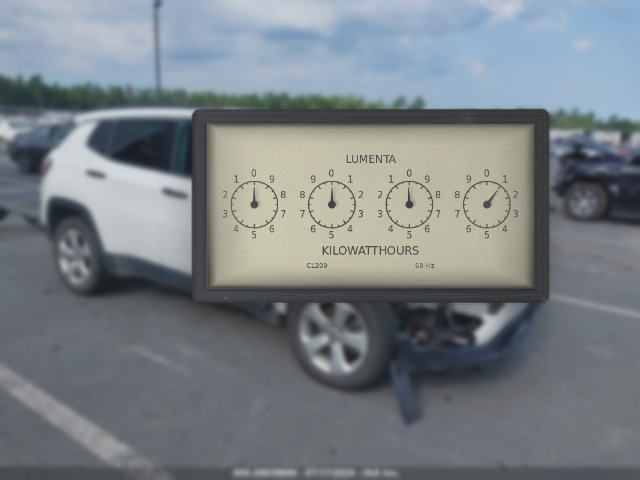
1 kWh
